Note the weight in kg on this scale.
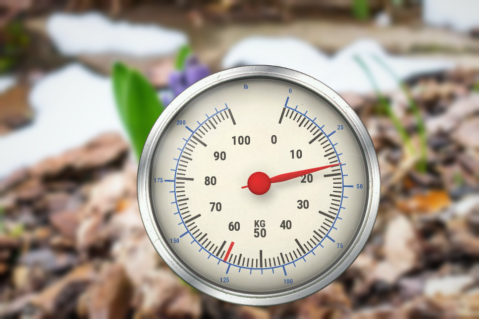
18 kg
